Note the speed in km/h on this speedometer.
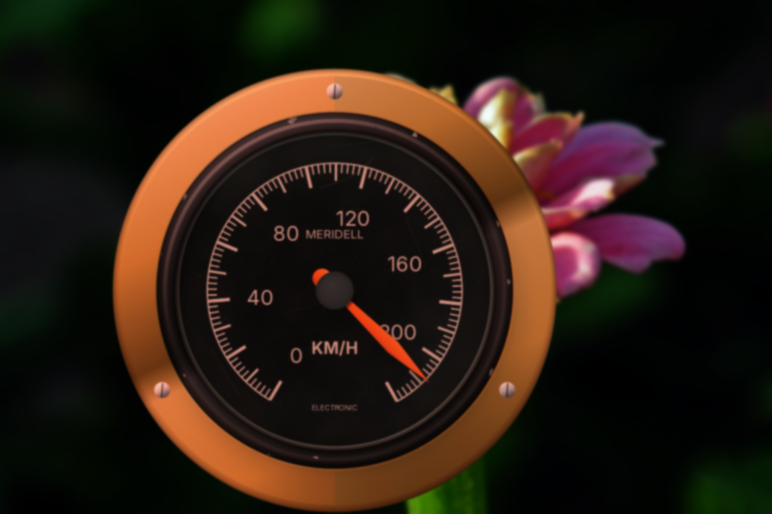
208 km/h
